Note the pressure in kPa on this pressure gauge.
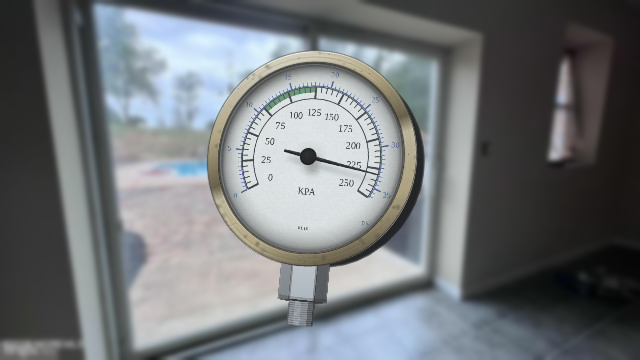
230 kPa
